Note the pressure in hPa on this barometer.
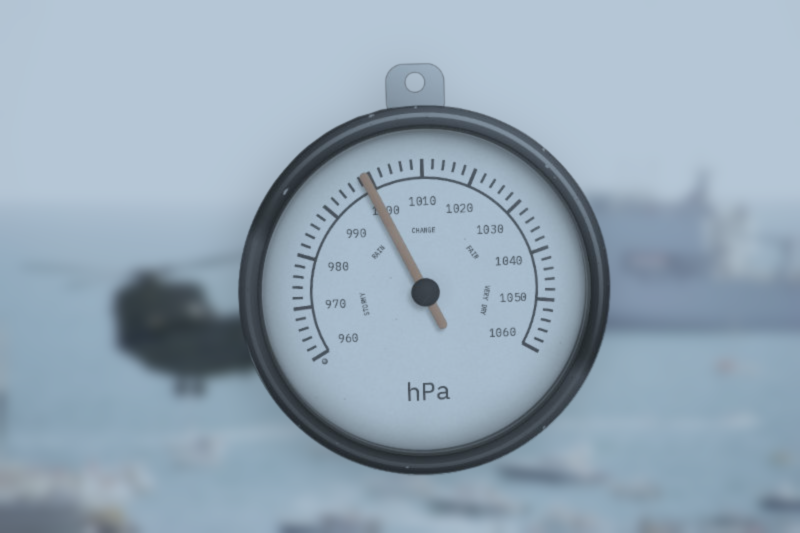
999 hPa
